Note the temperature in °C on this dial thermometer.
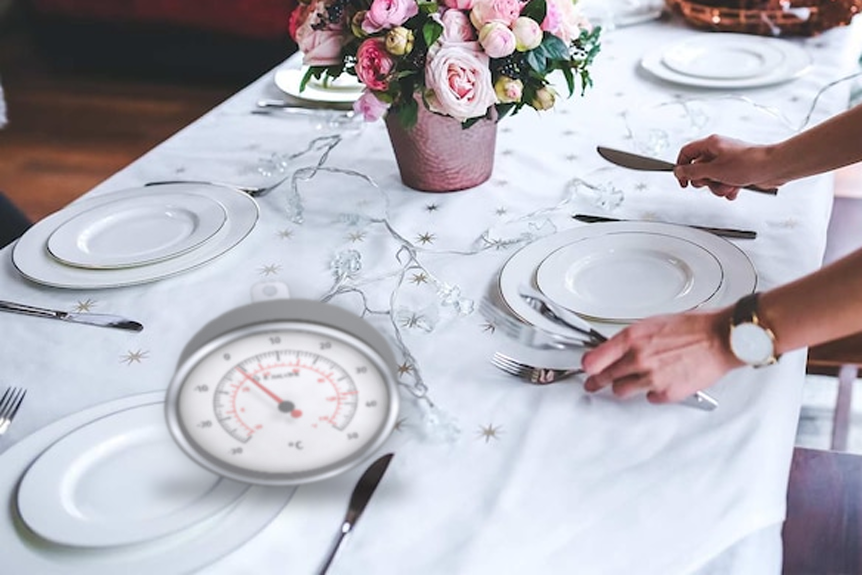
0 °C
